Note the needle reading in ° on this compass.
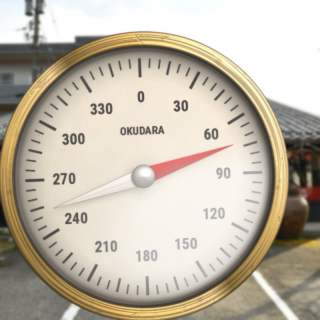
72.5 °
